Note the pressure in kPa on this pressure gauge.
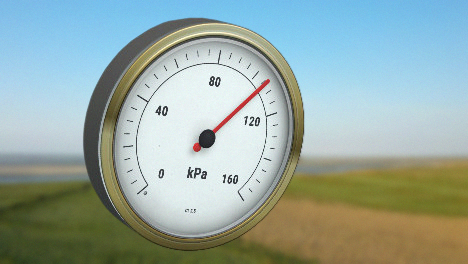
105 kPa
